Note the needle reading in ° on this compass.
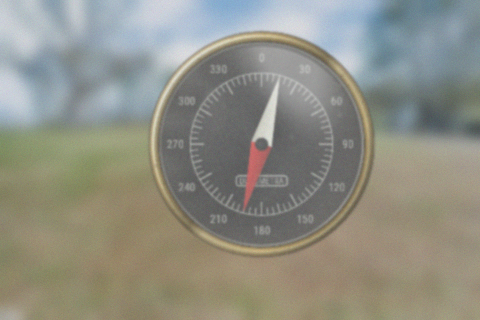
195 °
